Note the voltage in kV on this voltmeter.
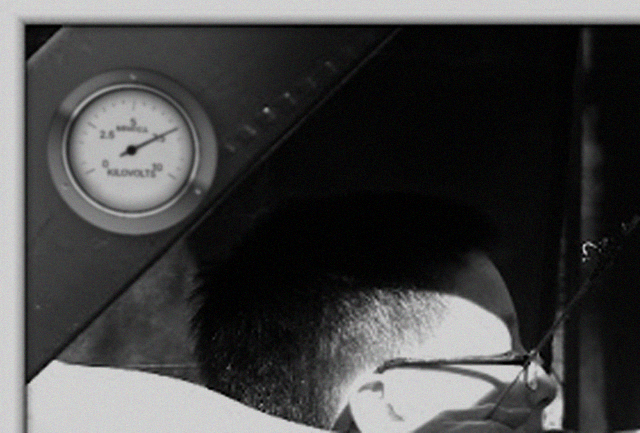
7.5 kV
